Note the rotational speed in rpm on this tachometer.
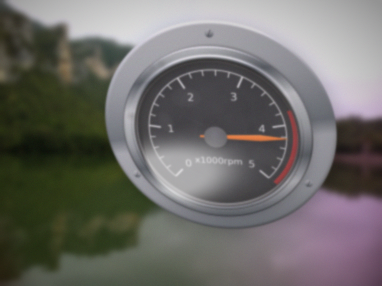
4200 rpm
